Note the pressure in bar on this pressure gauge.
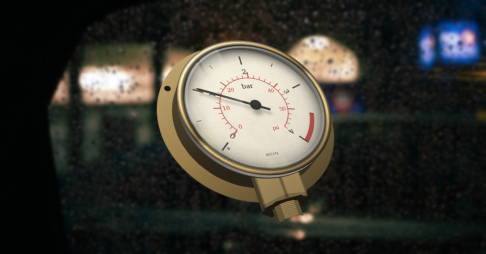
1 bar
